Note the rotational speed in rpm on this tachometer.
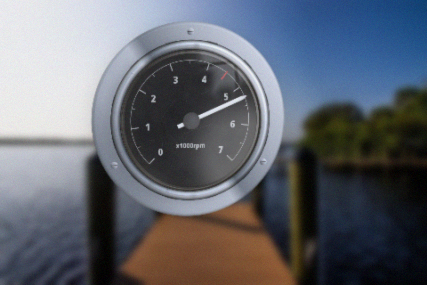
5250 rpm
